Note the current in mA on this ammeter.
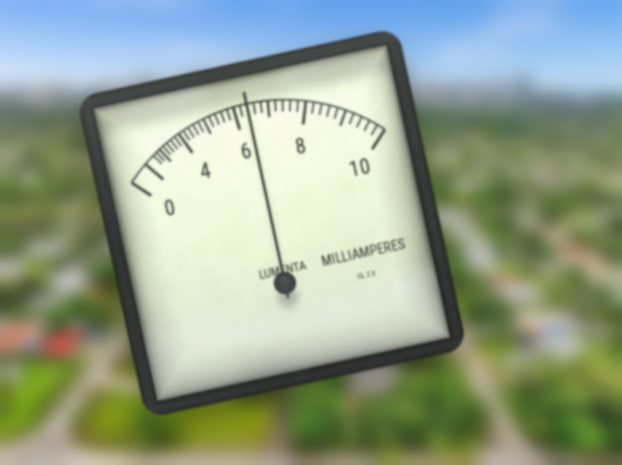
6.4 mA
